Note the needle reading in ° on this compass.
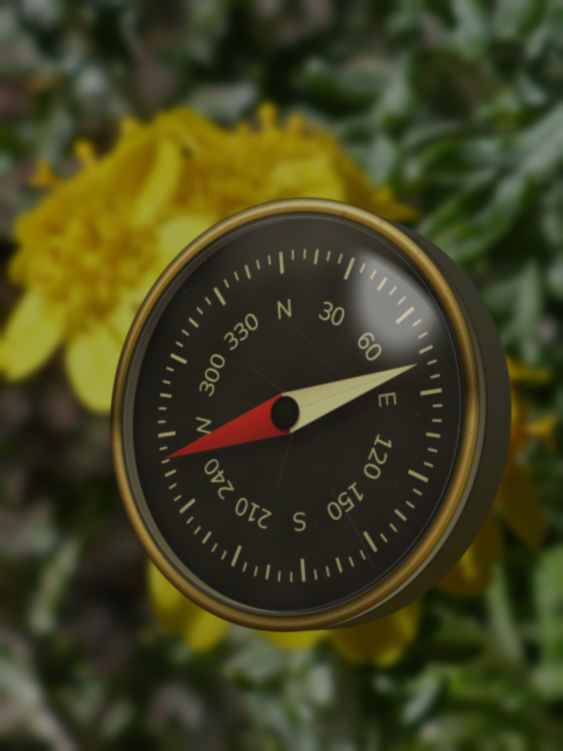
260 °
